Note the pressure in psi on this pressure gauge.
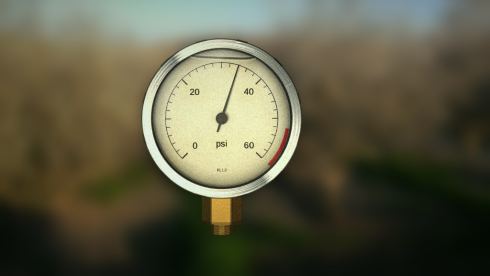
34 psi
